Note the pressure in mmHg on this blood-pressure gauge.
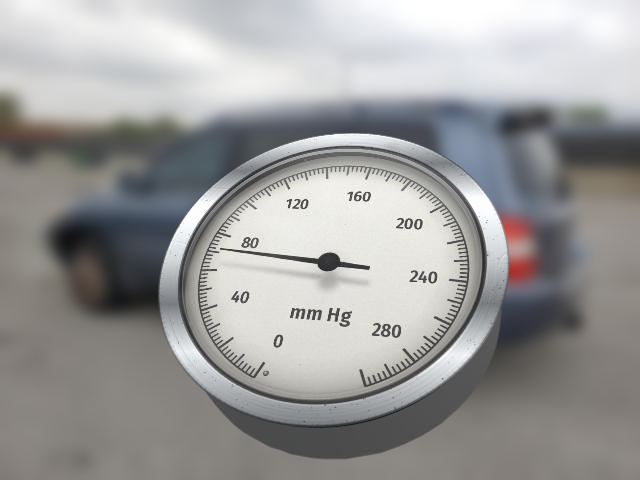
70 mmHg
